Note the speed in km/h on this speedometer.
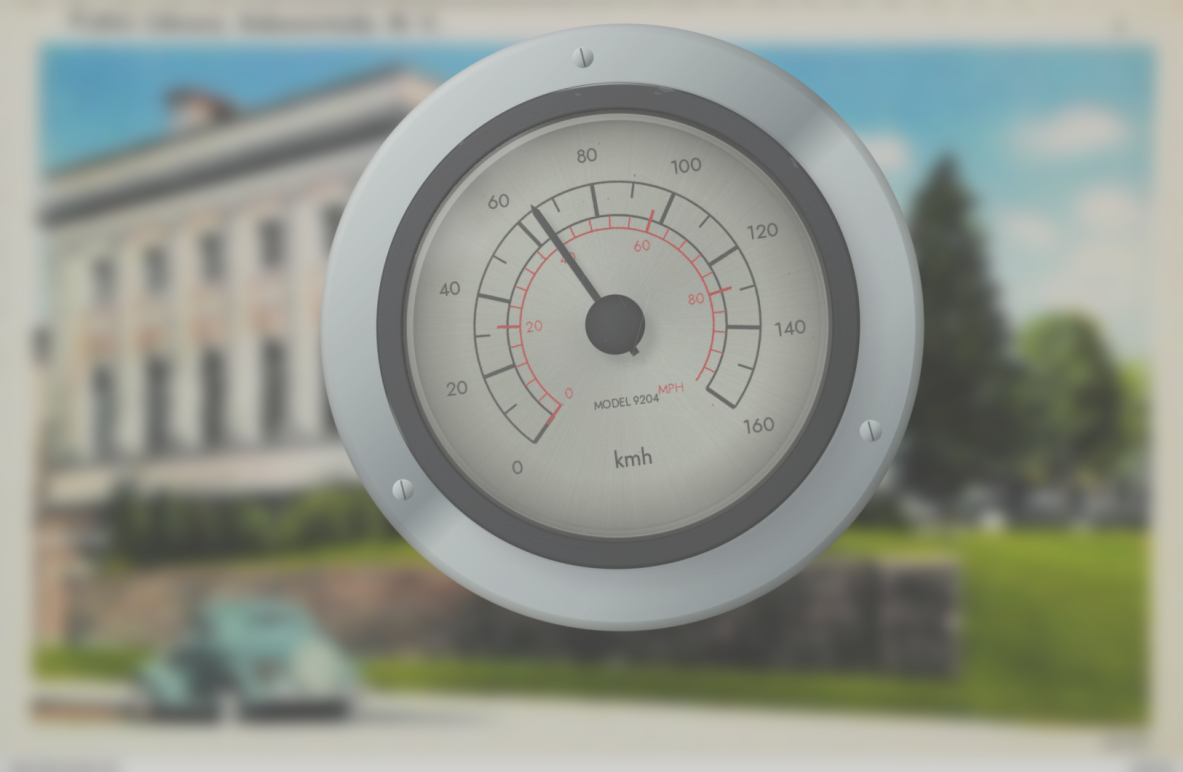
65 km/h
